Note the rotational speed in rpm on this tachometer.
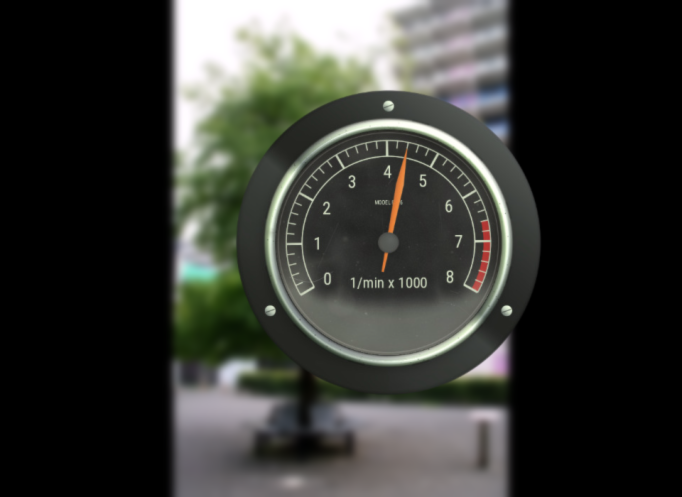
4400 rpm
